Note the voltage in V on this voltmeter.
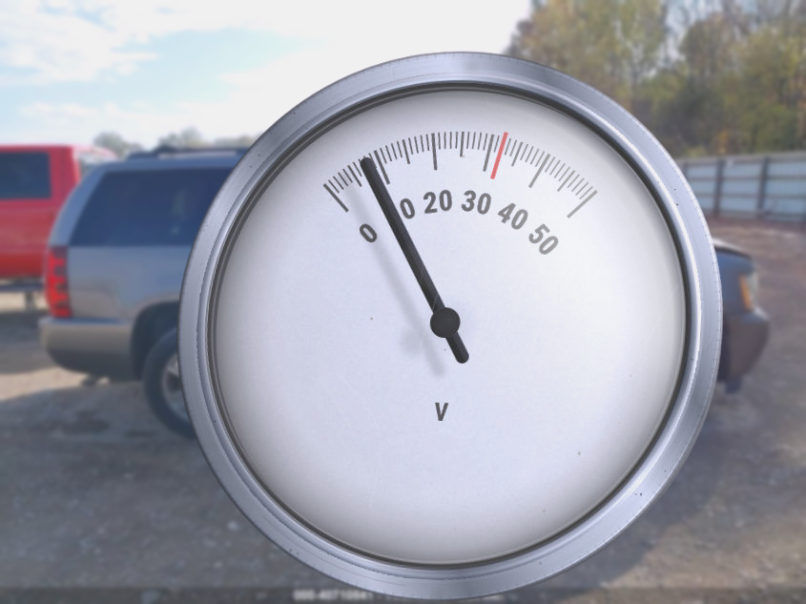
8 V
